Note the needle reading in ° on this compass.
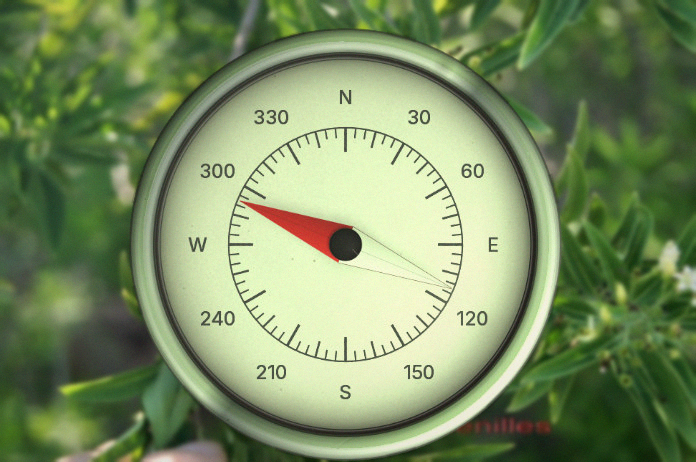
292.5 °
